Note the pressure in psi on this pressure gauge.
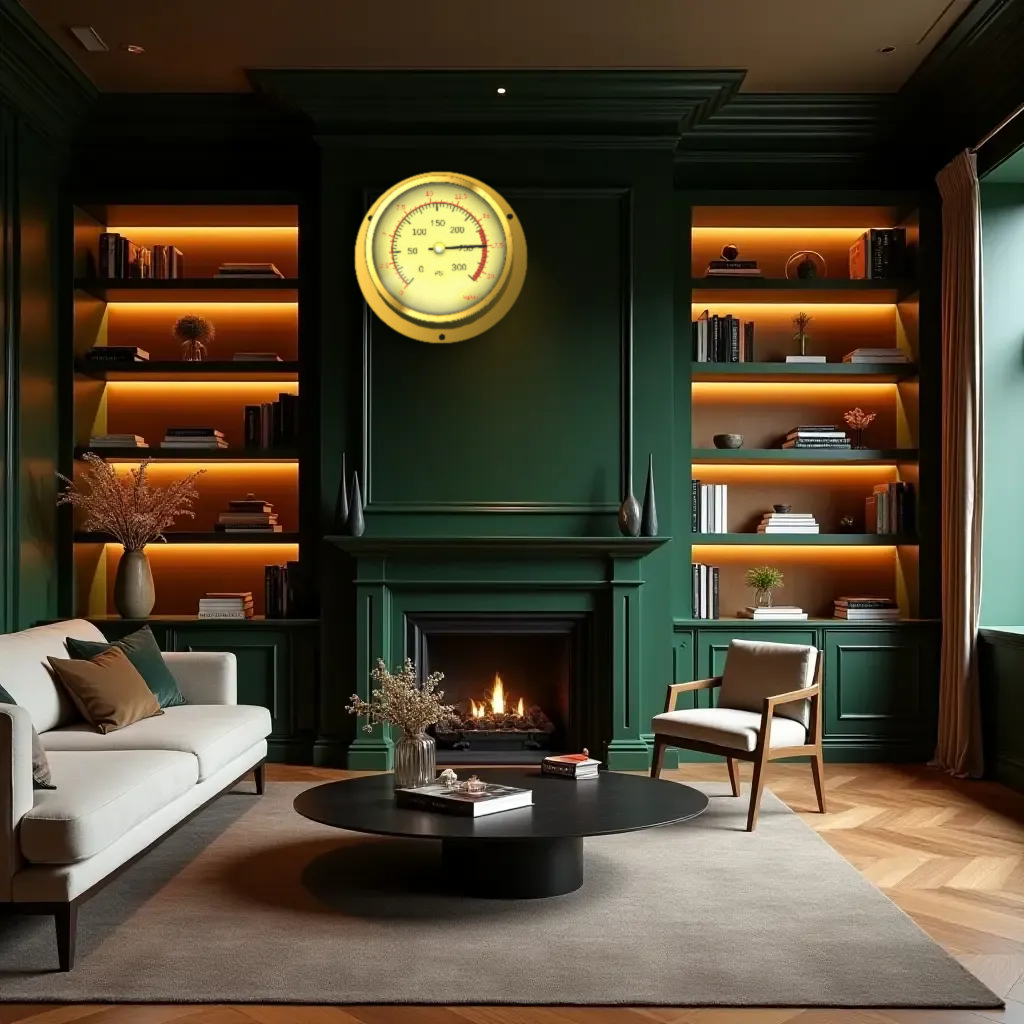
250 psi
